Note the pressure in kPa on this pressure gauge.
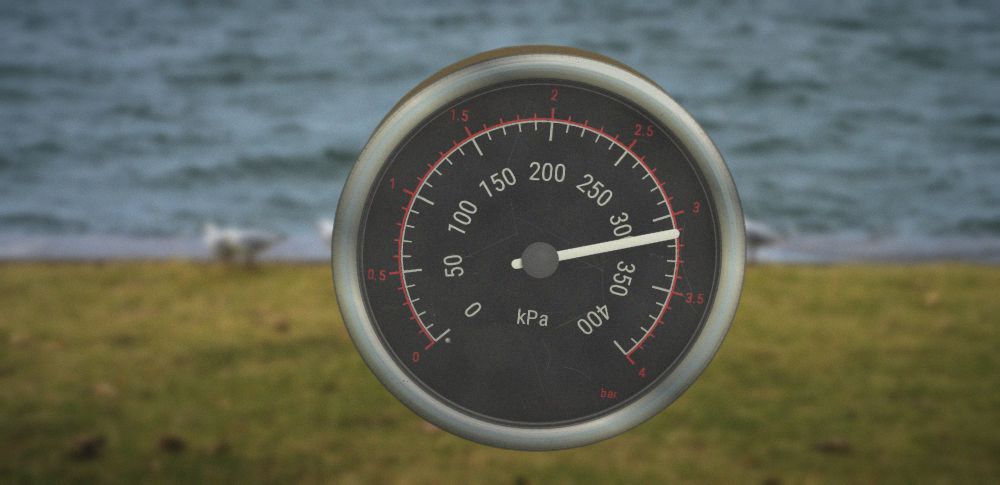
310 kPa
